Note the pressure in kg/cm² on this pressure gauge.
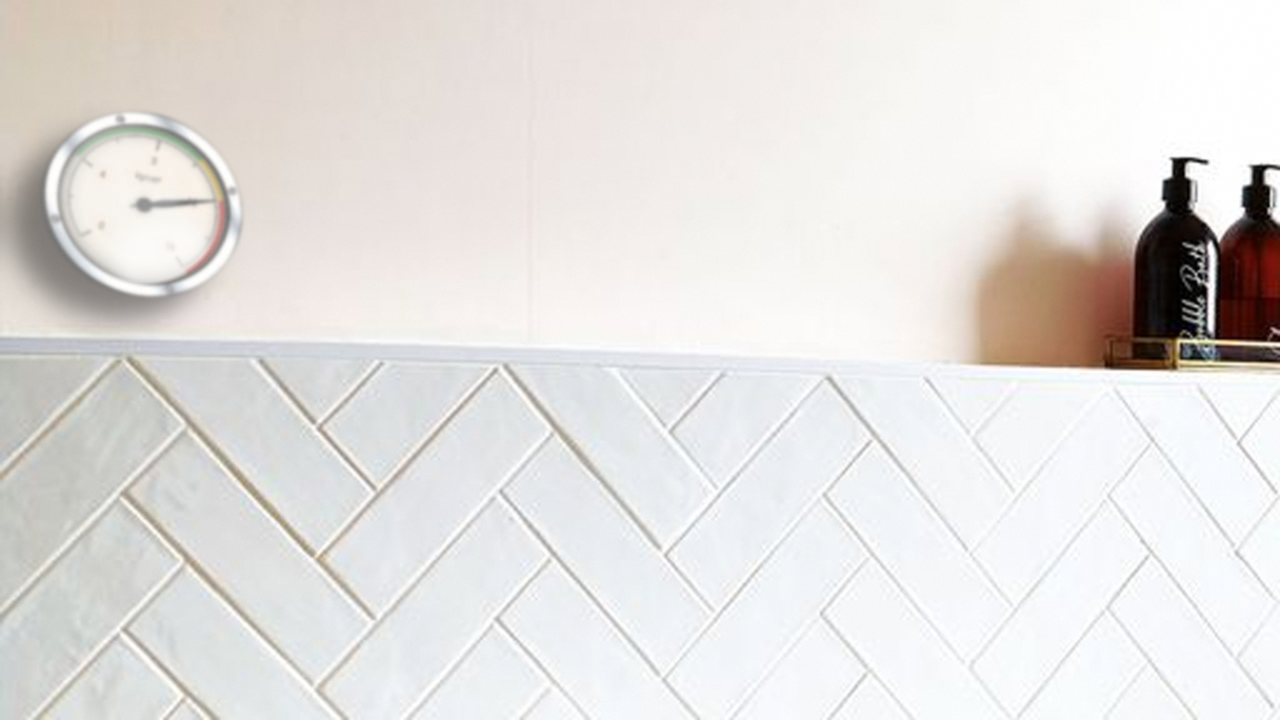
12 kg/cm²
